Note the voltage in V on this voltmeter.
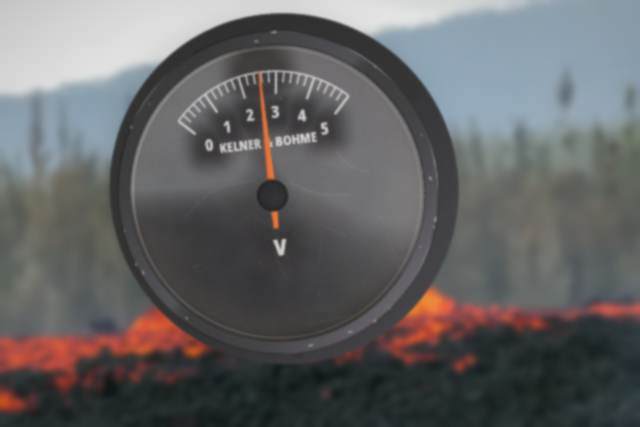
2.6 V
